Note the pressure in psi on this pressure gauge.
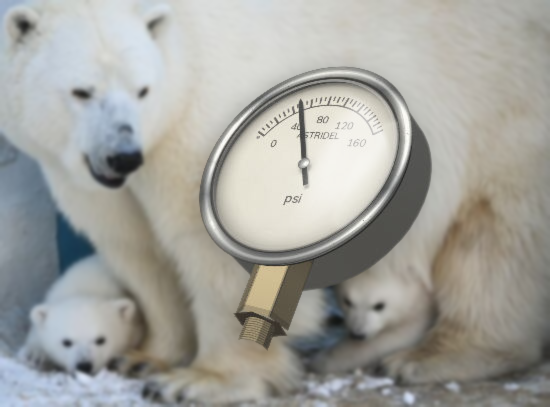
50 psi
